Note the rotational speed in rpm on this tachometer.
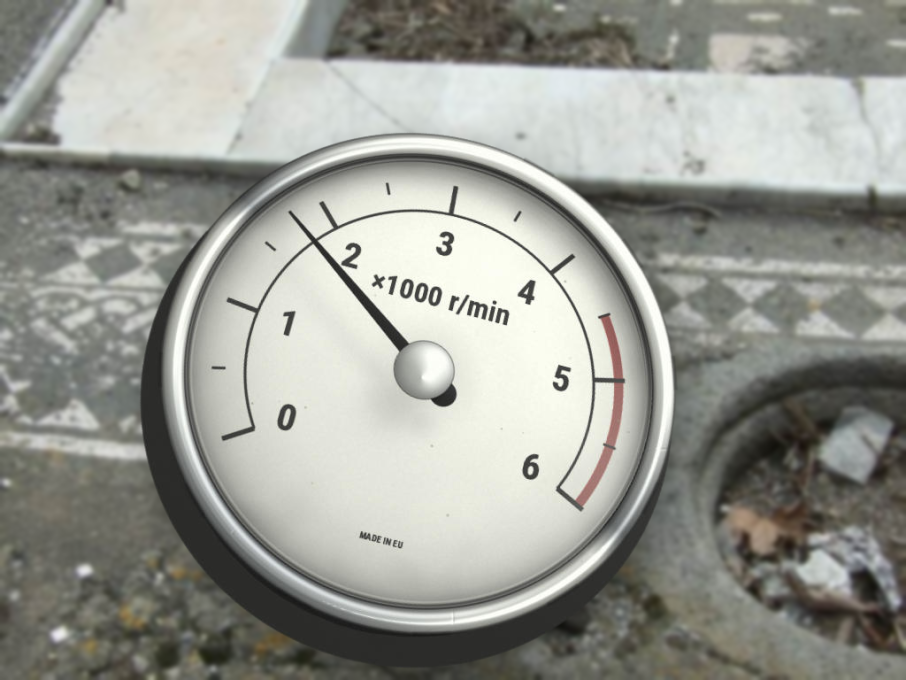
1750 rpm
